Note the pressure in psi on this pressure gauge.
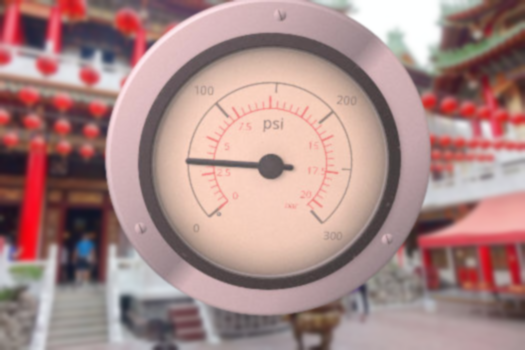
50 psi
